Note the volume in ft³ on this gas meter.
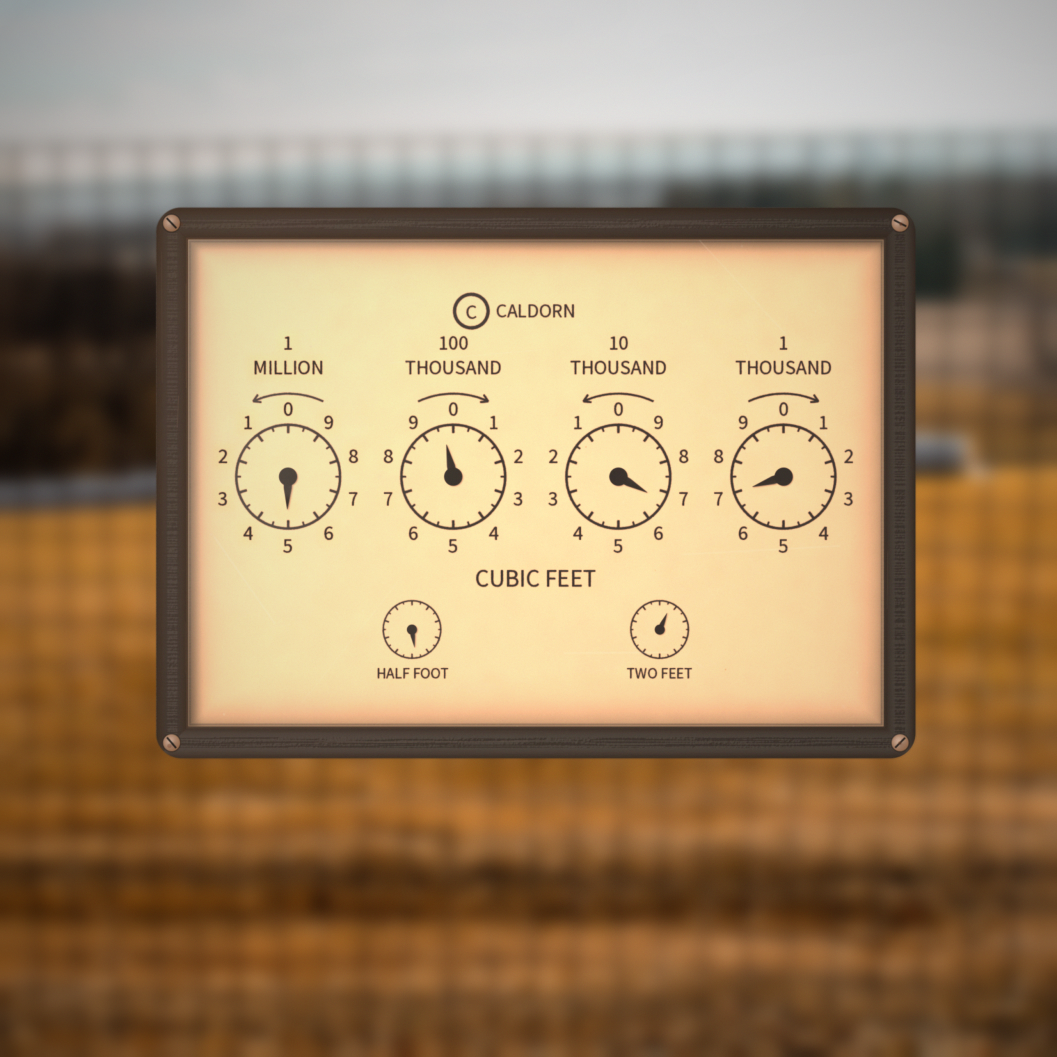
496700 ft³
